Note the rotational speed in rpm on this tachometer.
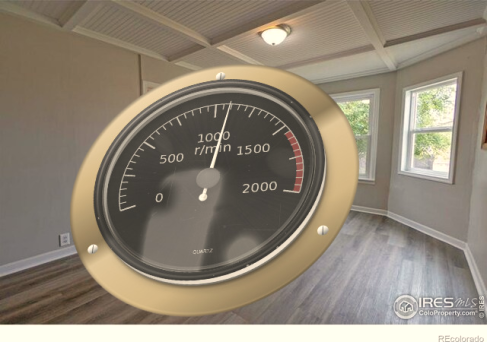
1100 rpm
